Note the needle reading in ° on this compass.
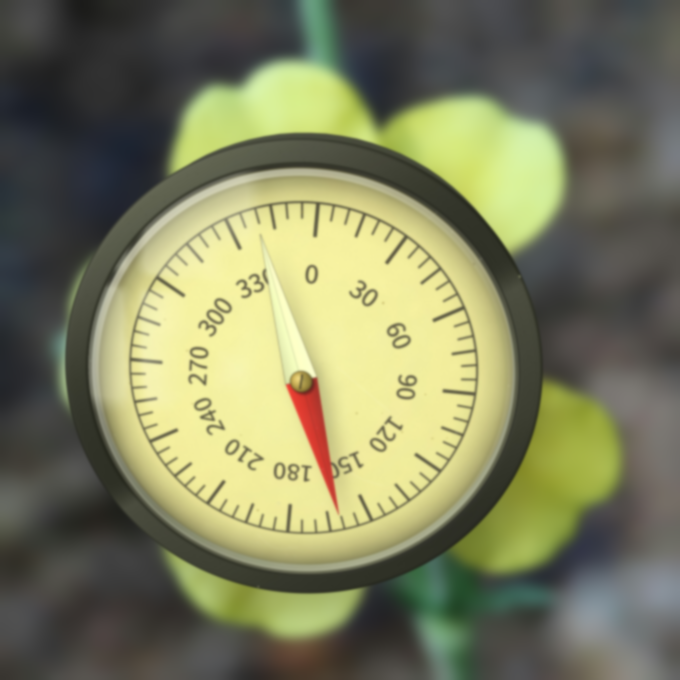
160 °
